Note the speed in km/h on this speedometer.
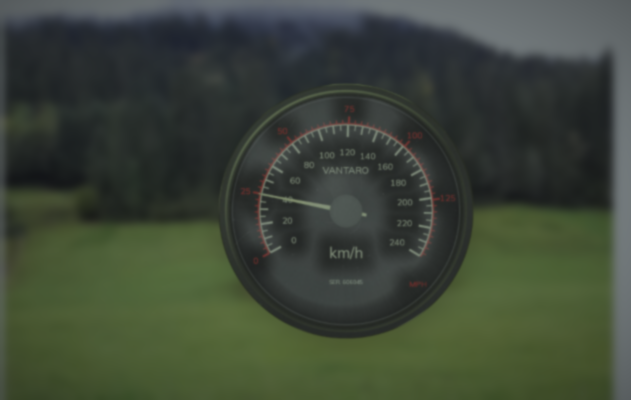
40 km/h
